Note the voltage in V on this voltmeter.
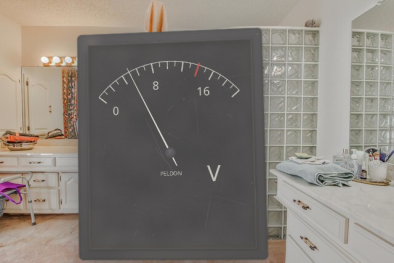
5 V
